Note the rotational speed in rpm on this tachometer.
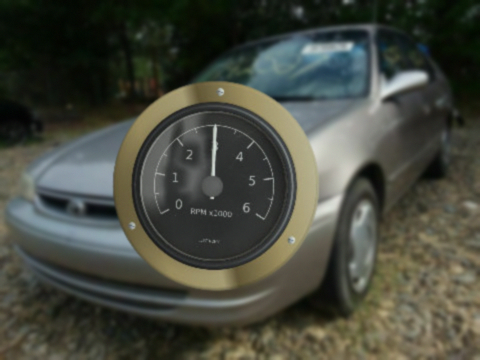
3000 rpm
